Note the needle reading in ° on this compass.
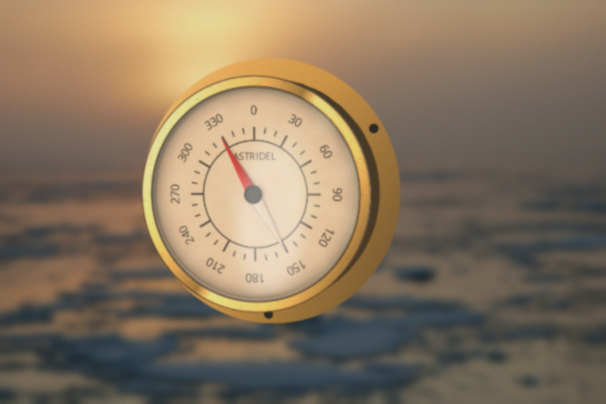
330 °
